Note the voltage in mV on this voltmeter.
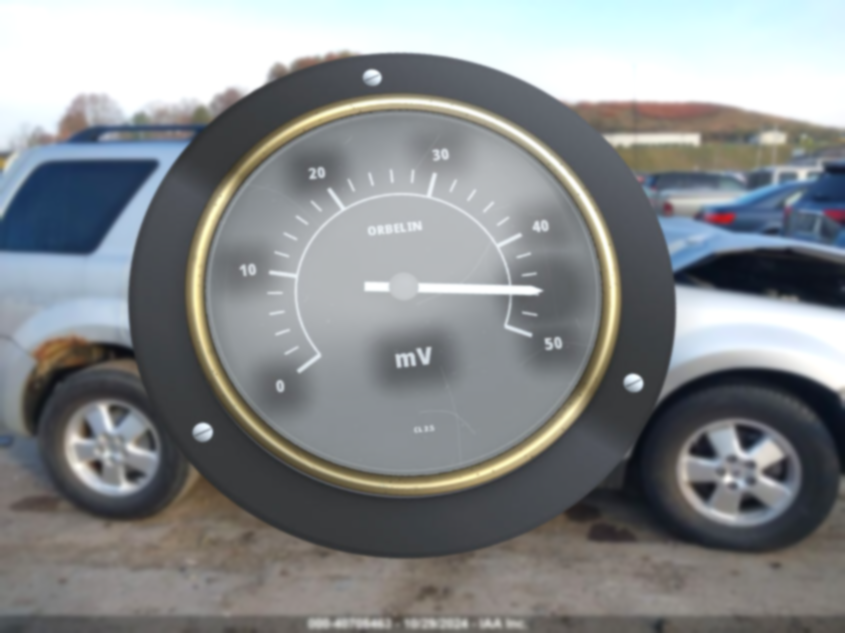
46 mV
